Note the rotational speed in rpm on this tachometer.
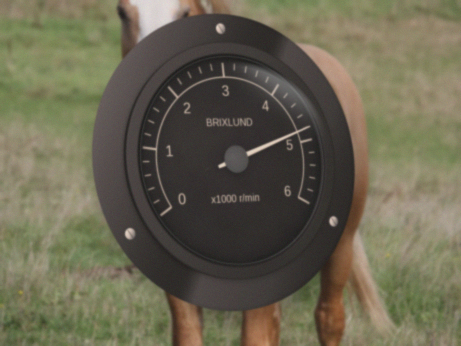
4800 rpm
